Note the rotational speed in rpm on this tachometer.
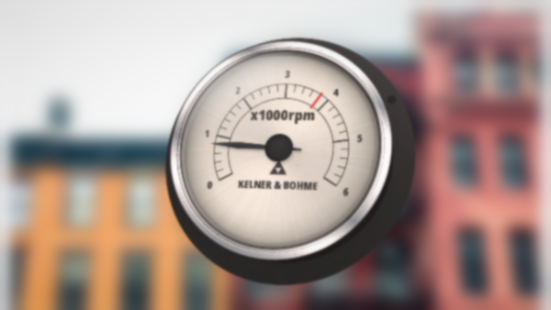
800 rpm
